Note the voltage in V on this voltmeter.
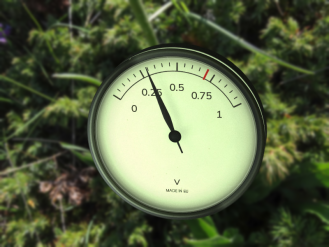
0.3 V
